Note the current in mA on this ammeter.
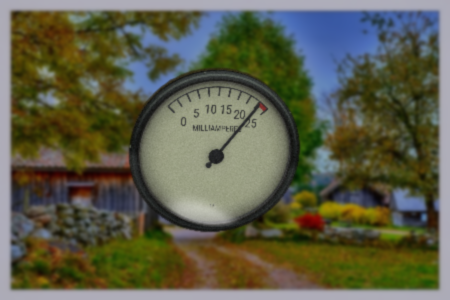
22.5 mA
